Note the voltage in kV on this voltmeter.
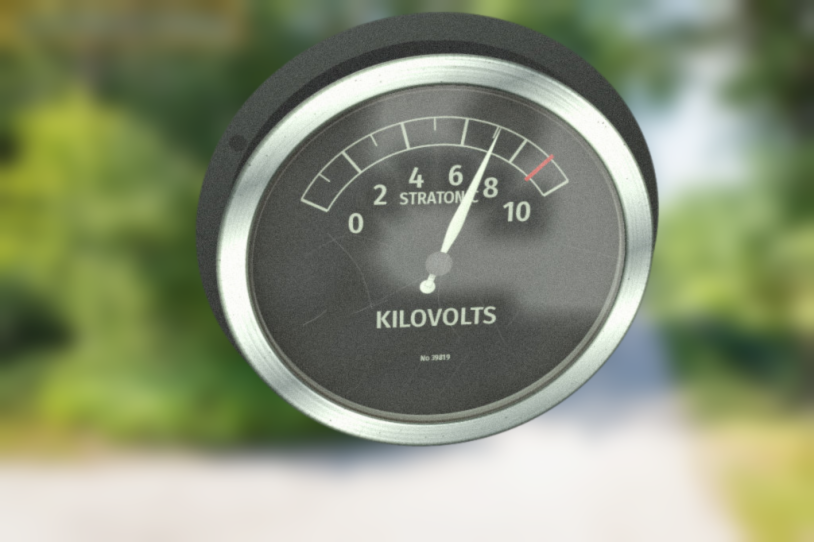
7 kV
